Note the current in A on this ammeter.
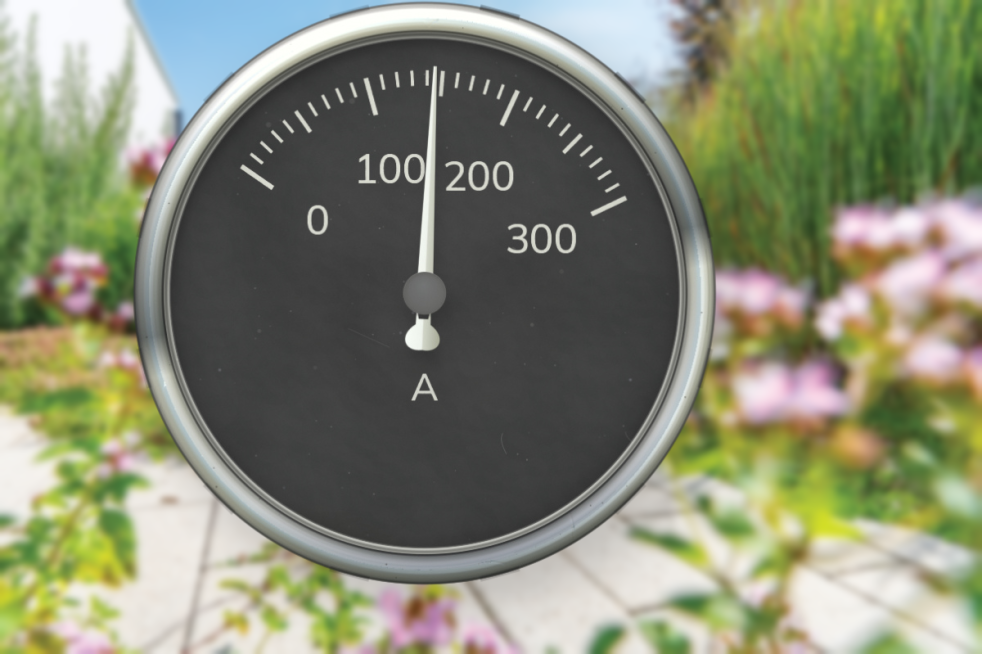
145 A
